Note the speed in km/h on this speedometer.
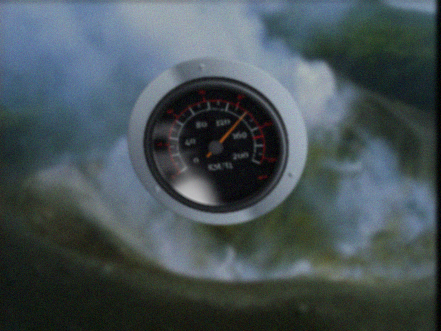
140 km/h
